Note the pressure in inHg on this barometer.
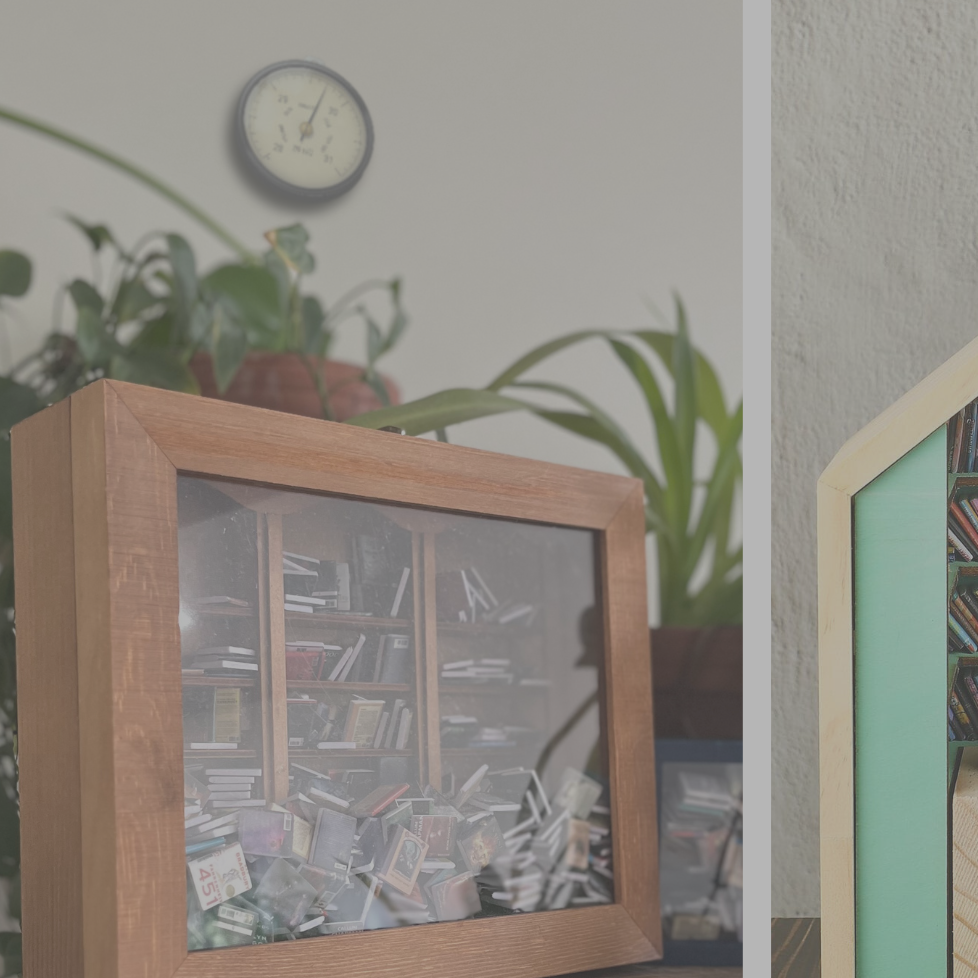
29.7 inHg
